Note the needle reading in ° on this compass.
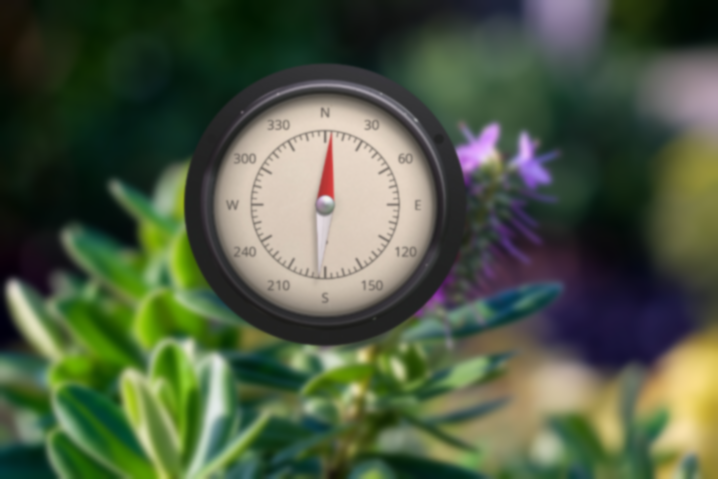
5 °
